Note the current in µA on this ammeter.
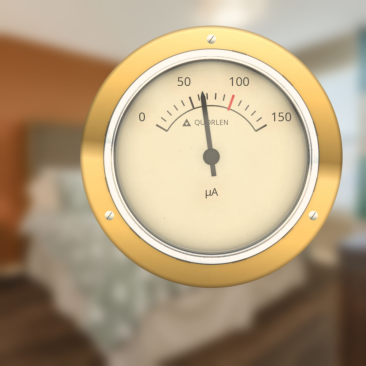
65 µA
